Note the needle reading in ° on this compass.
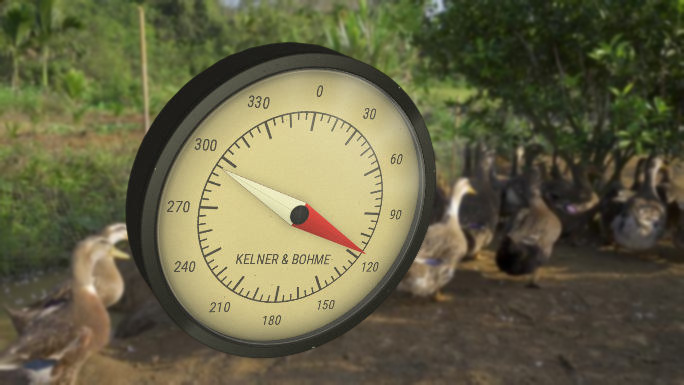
115 °
